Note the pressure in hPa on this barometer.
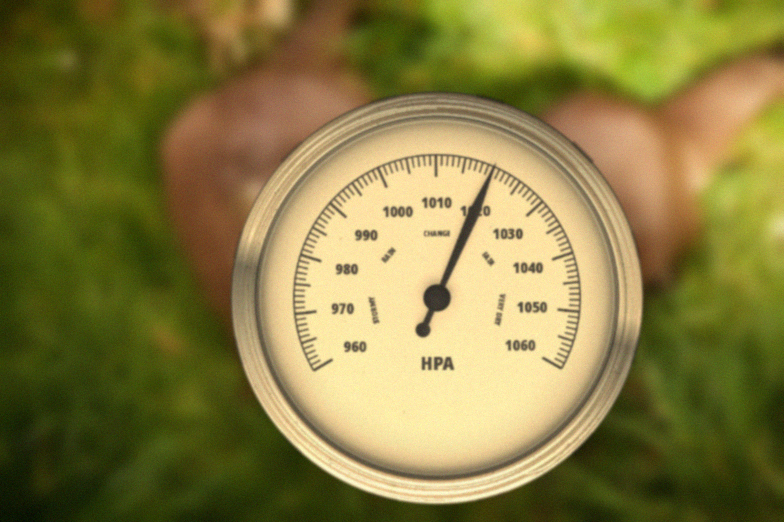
1020 hPa
